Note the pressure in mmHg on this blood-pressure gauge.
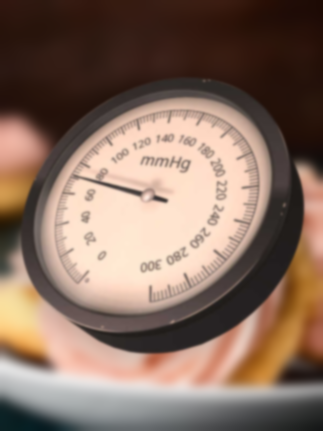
70 mmHg
